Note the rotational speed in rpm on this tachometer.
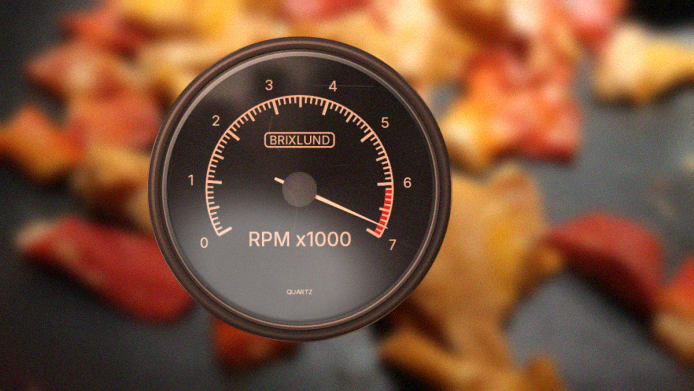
6800 rpm
